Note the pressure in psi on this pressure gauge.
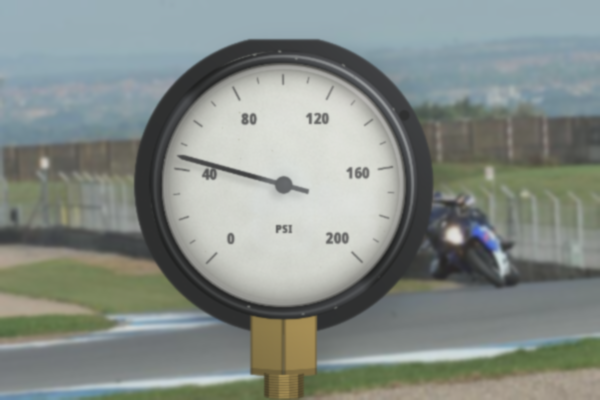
45 psi
